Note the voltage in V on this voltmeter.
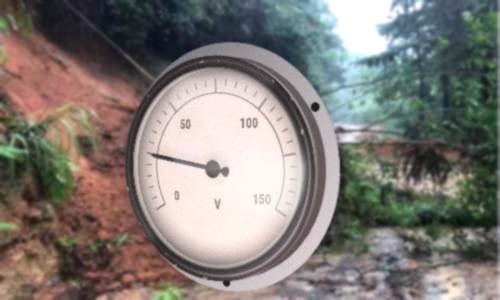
25 V
